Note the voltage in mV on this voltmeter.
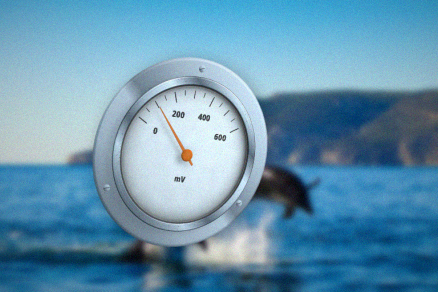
100 mV
